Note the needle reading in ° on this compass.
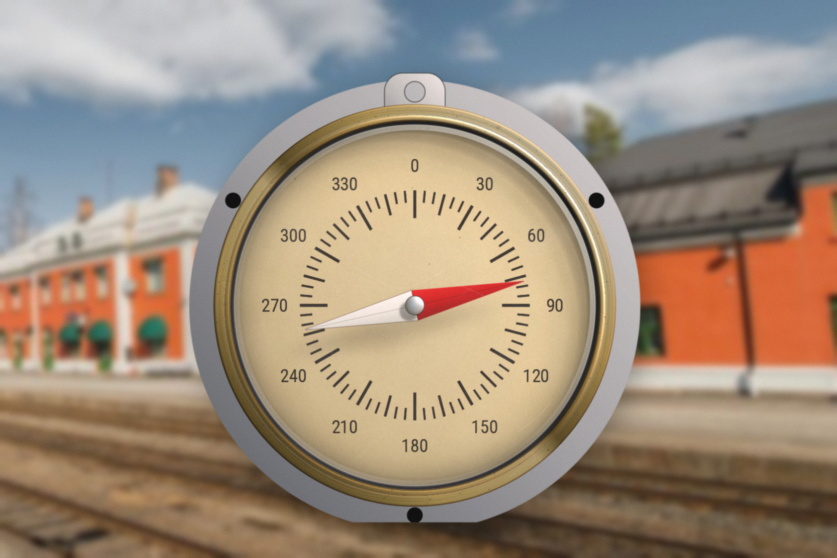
77.5 °
